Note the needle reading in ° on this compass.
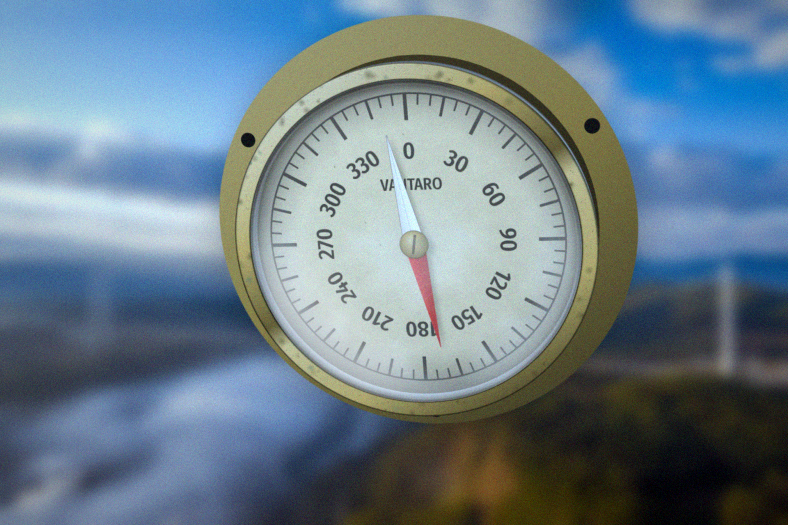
170 °
